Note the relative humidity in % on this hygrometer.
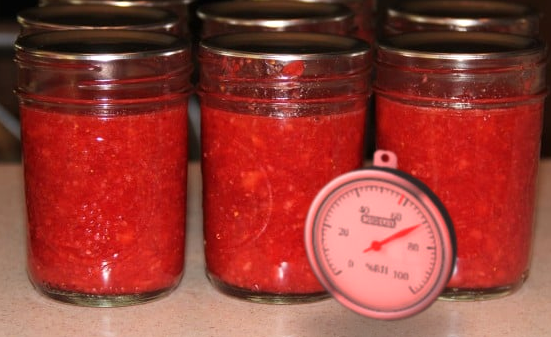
70 %
